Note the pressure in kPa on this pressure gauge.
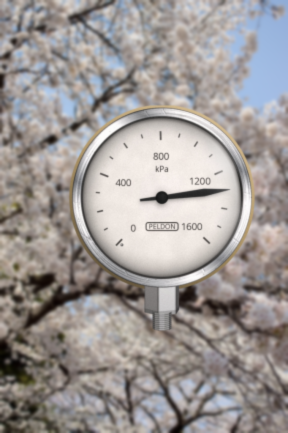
1300 kPa
